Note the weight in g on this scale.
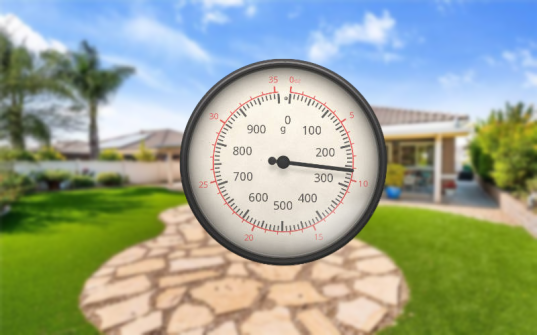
260 g
